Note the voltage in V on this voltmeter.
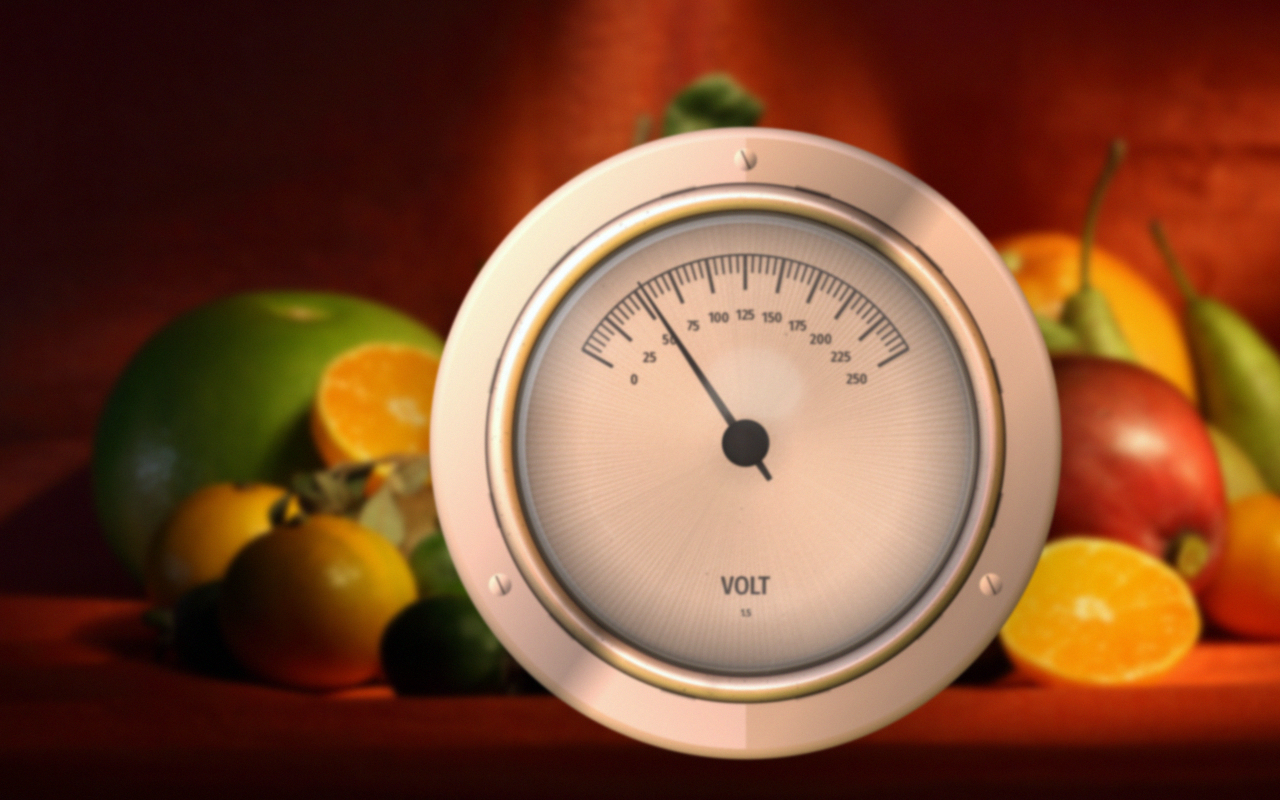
55 V
